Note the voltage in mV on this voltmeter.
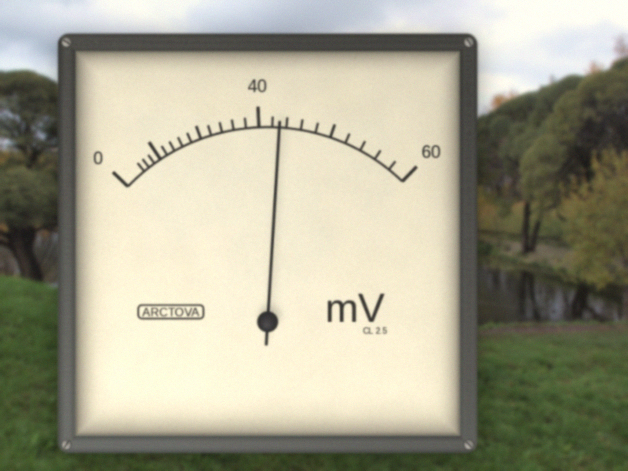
43 mV
